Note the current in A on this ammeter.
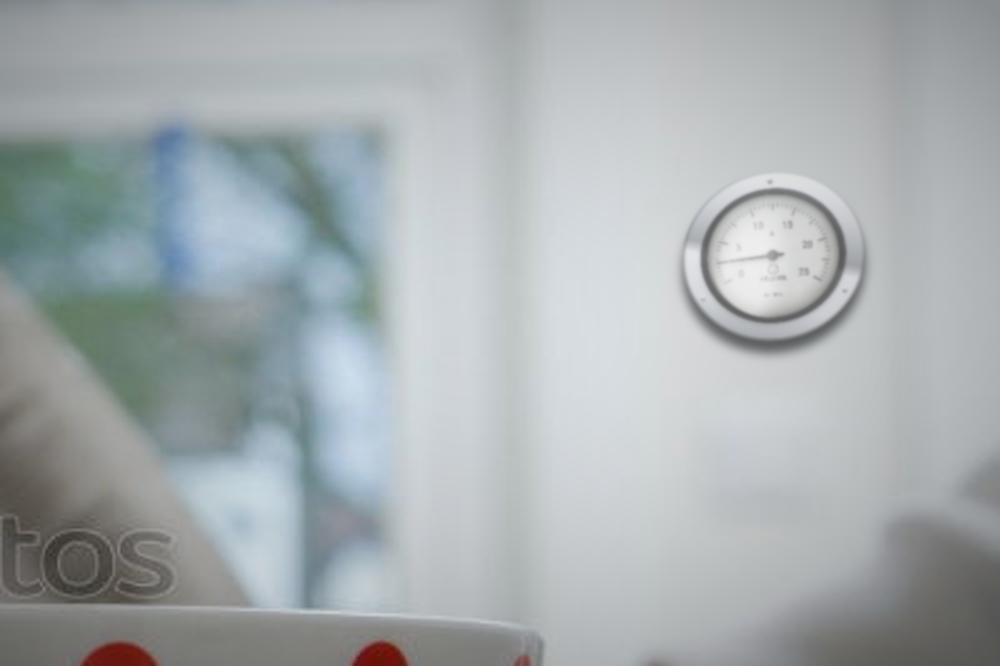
2.5 A
